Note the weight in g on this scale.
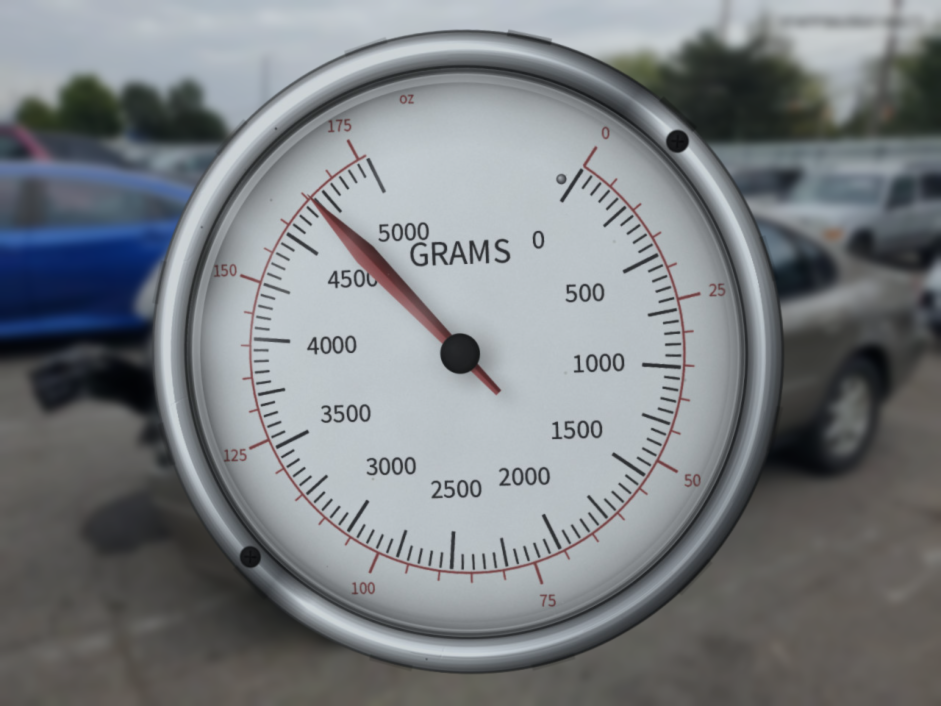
4700 g
